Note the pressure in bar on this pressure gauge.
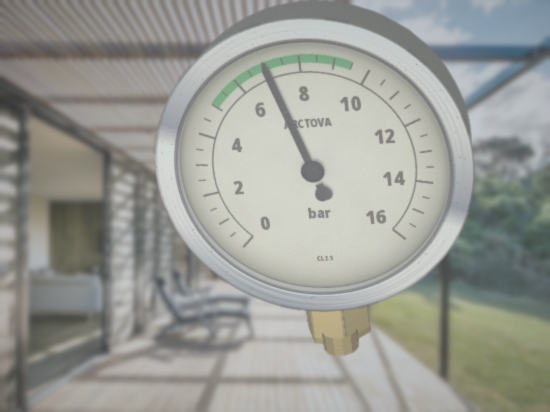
7 bar
